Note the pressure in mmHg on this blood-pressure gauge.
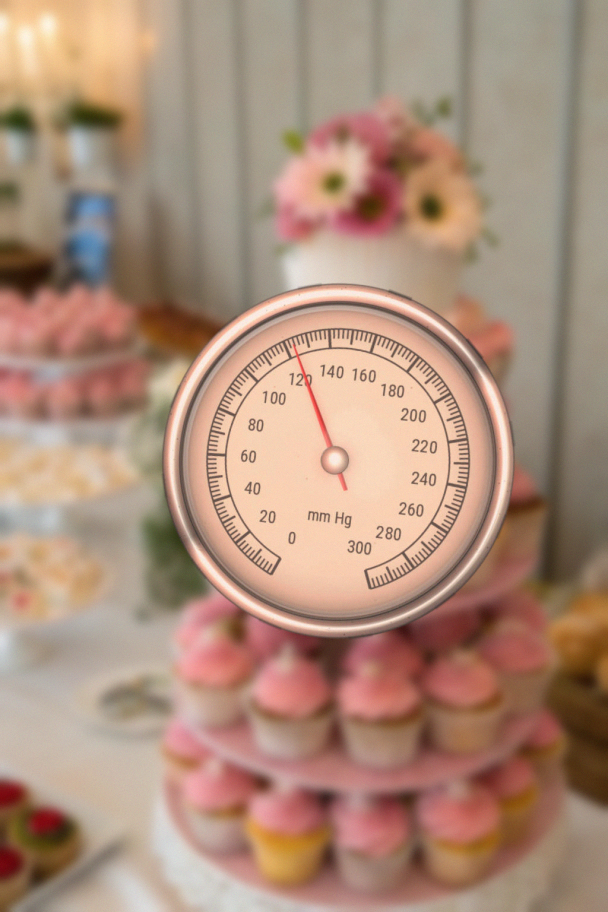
124 mmHg
